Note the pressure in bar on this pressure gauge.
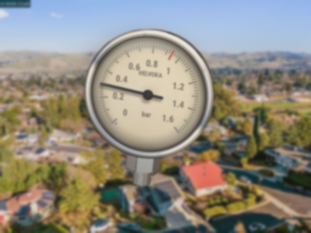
0.3 bar
